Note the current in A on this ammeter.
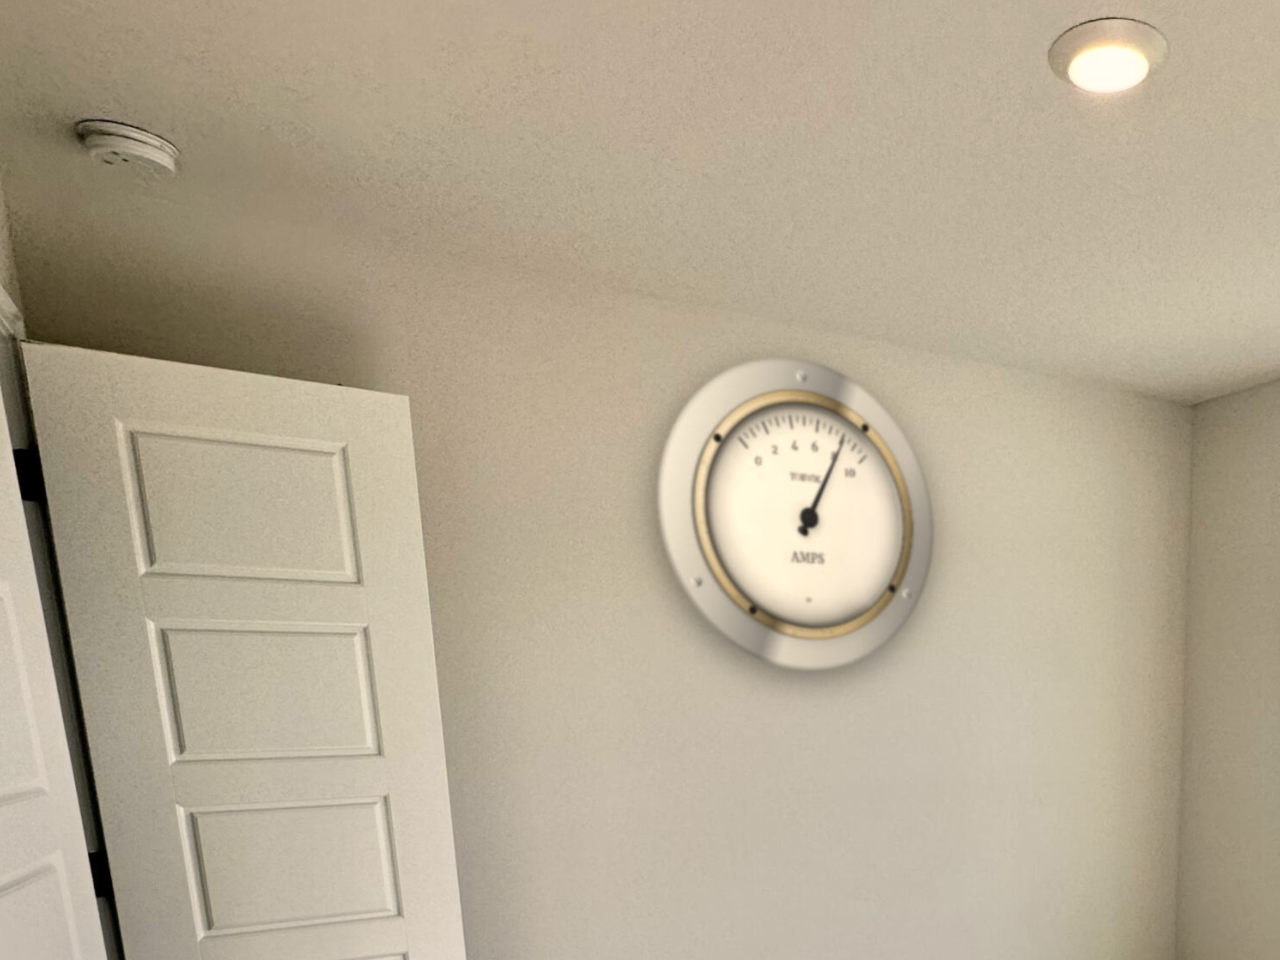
8 A
